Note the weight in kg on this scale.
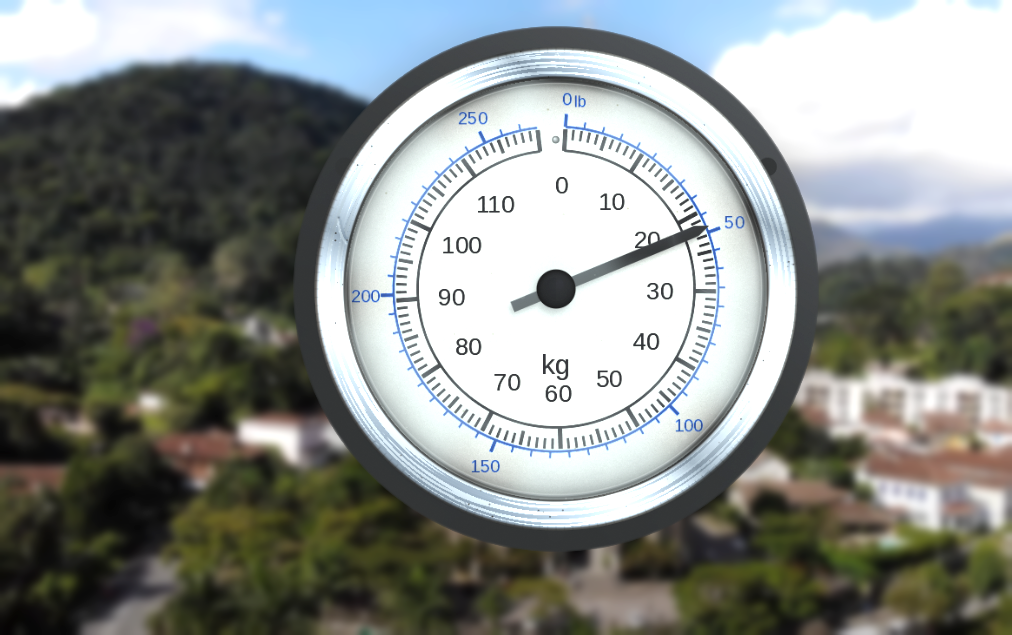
22 kg
